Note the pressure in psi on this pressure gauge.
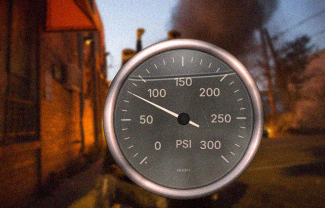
80 psi
